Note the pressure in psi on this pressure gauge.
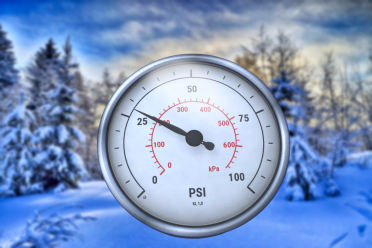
27.5 psi
